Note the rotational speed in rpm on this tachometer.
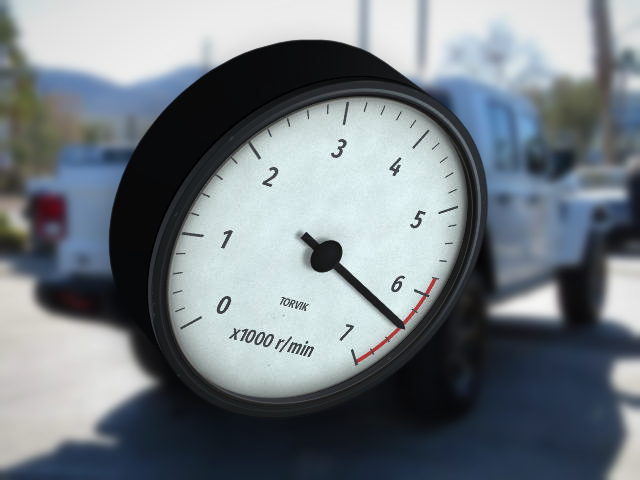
6400 rpm
